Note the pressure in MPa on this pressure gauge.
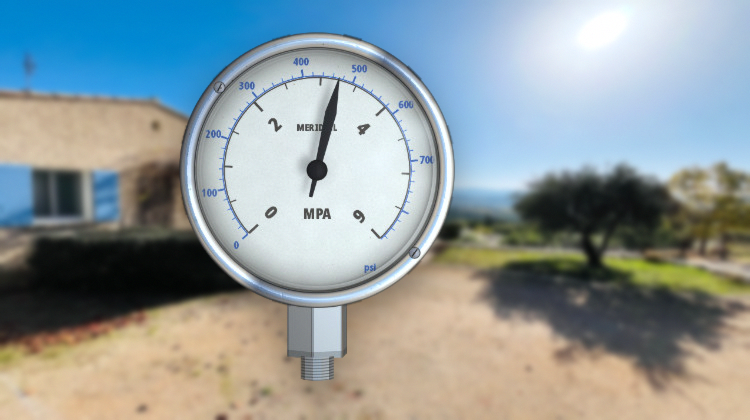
3.25 MPa
